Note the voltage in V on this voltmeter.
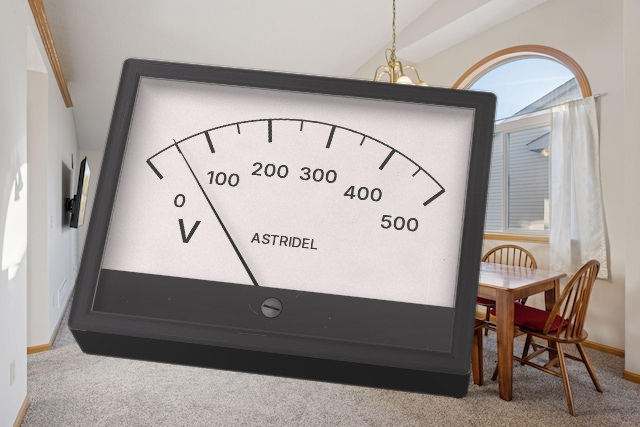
50 V
